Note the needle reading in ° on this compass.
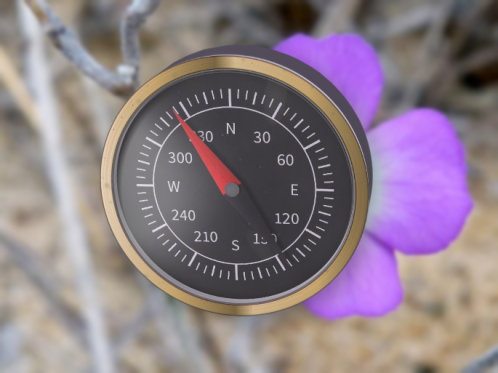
325 °
